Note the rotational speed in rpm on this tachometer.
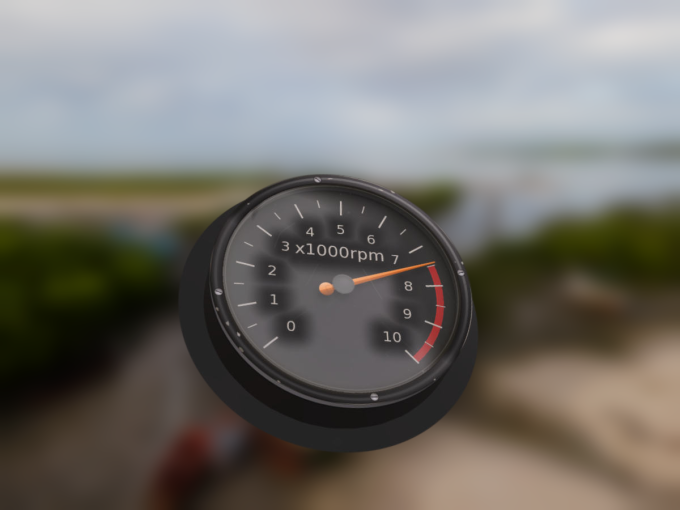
7500 rpm
